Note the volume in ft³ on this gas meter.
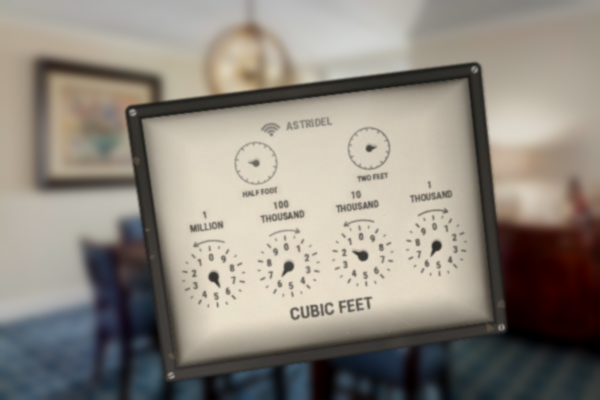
561600 ft³
